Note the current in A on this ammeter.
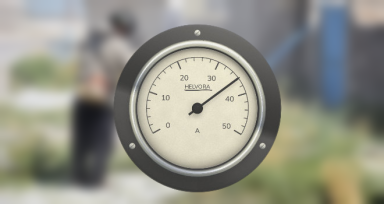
36 A
